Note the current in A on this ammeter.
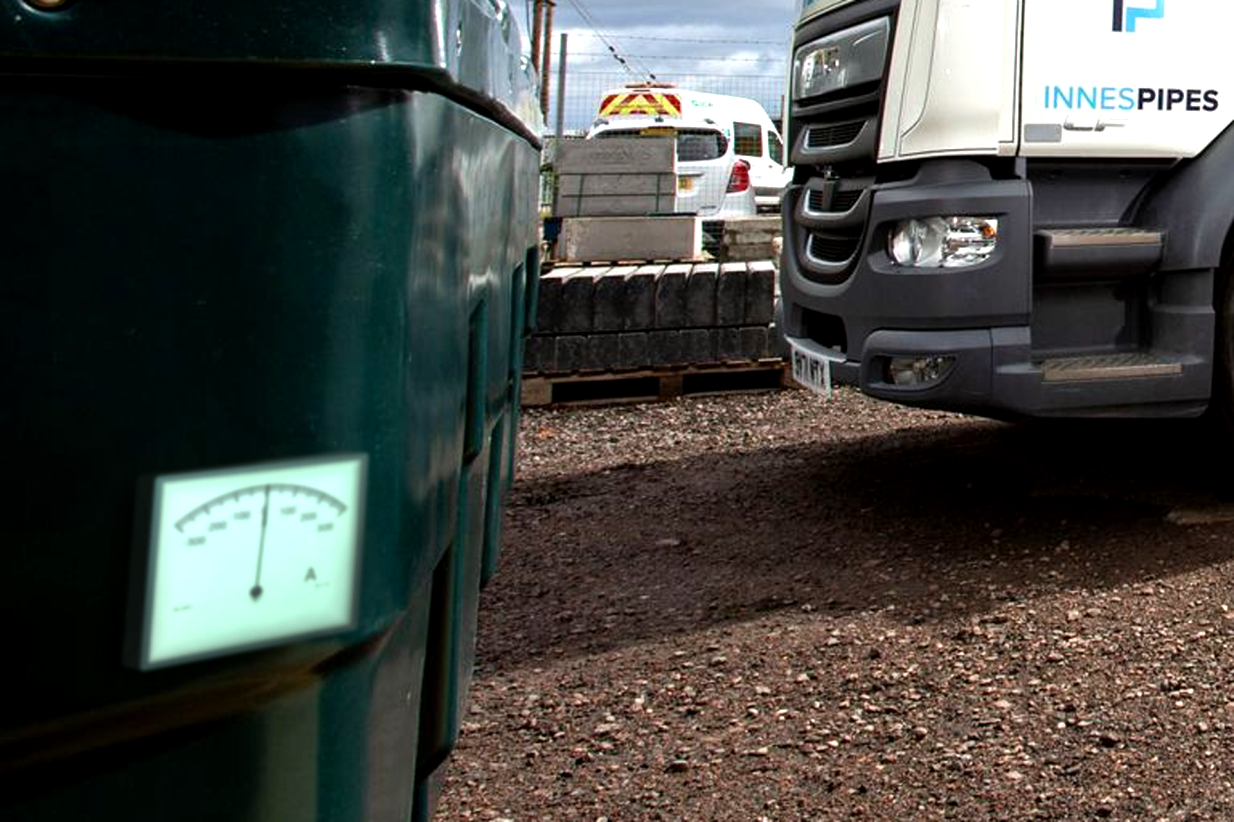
0 A
